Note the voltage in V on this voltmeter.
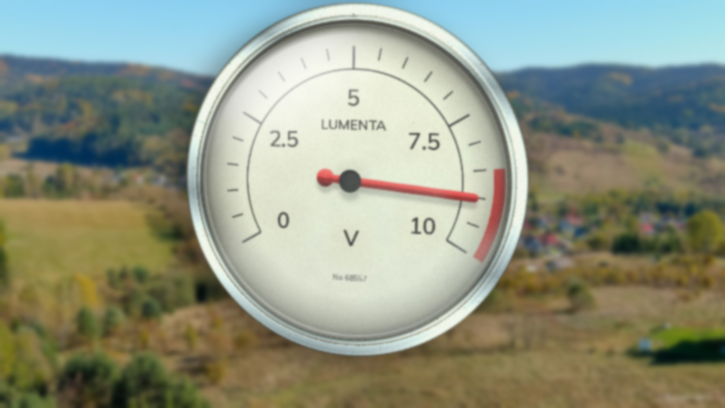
9 V
